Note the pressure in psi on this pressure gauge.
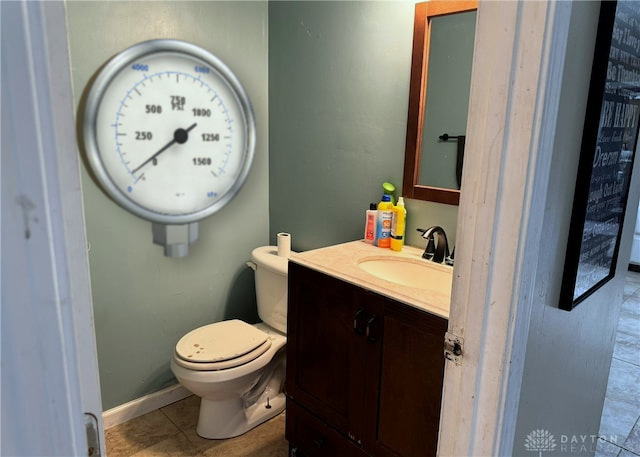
50 psi
